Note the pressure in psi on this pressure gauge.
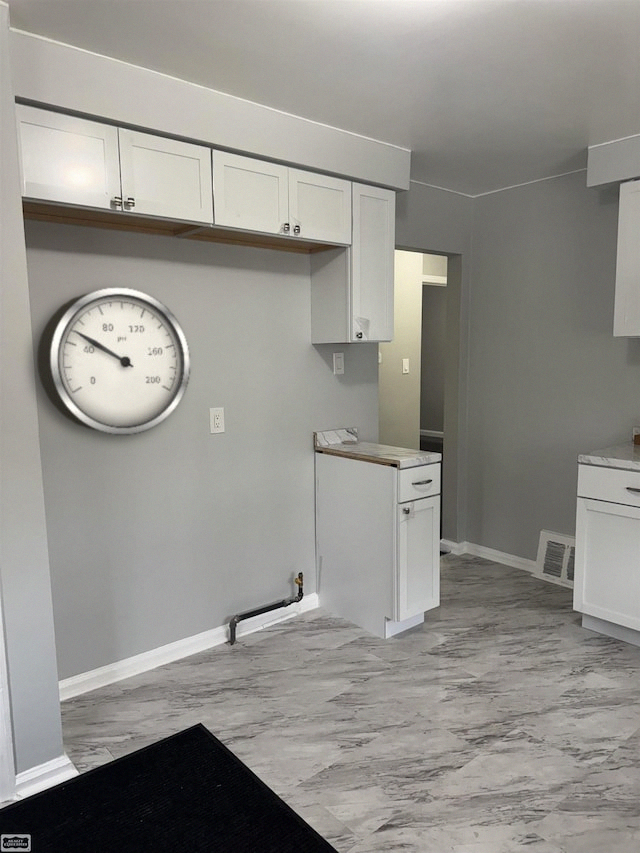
50 psi
